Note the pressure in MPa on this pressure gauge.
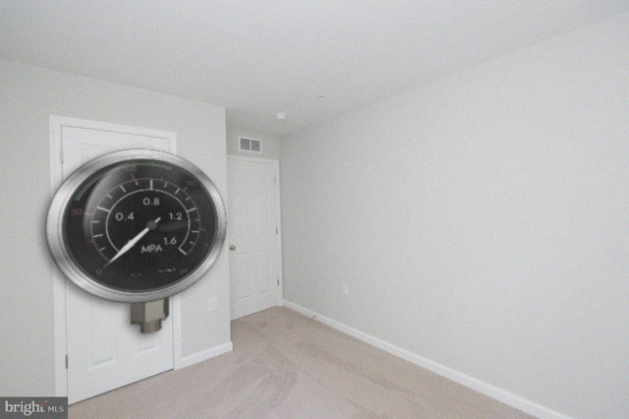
0 MPa
